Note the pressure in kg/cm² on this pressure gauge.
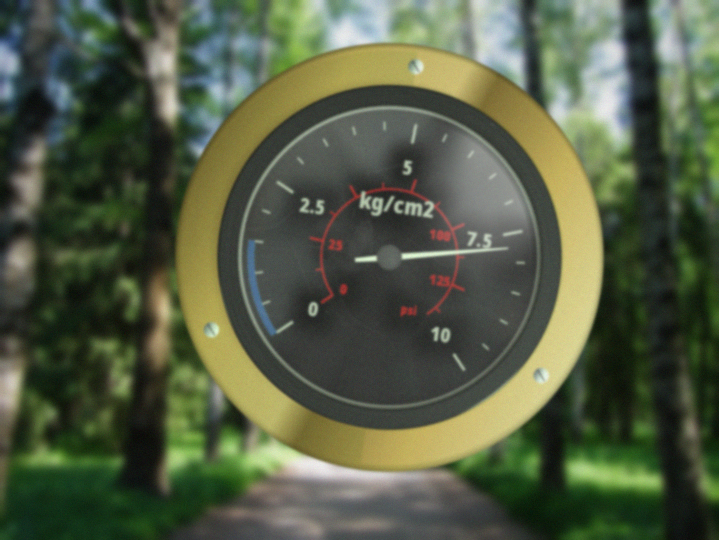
7.75 kg/cm²
